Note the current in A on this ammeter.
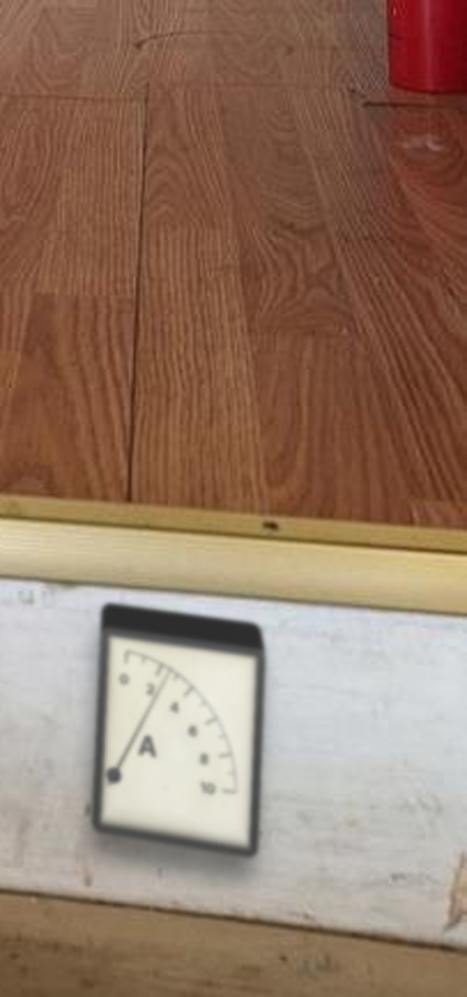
2.5 A
